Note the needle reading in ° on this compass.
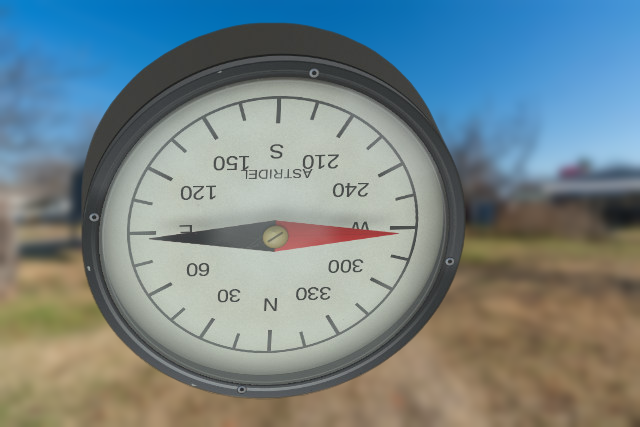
270 °
